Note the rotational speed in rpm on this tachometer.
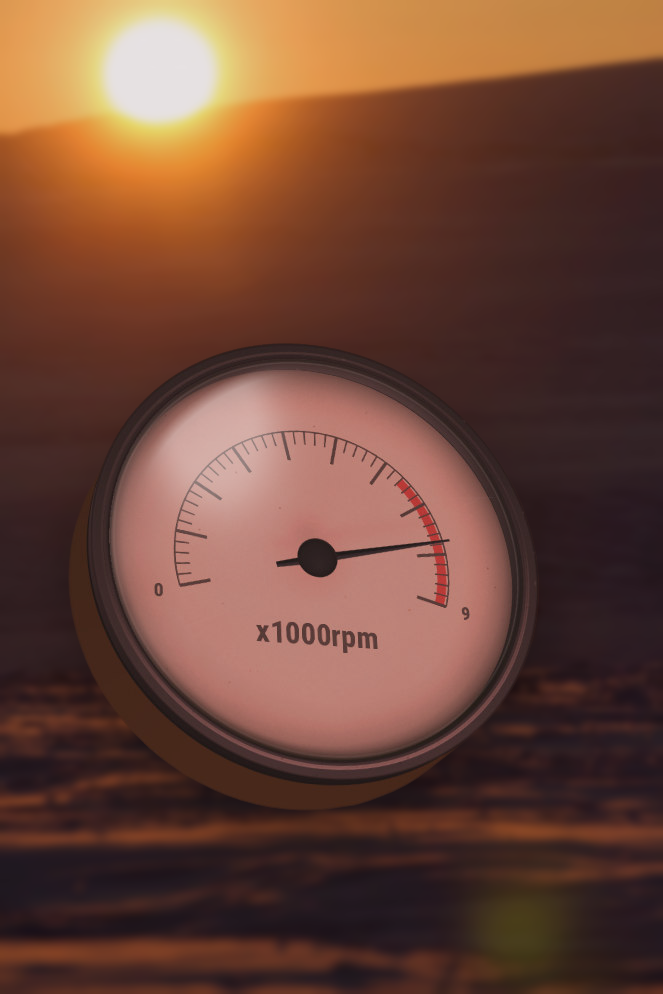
7800 rpm
